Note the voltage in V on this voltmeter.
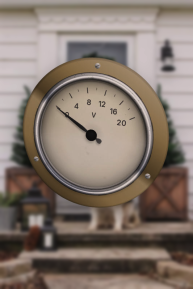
0 V
